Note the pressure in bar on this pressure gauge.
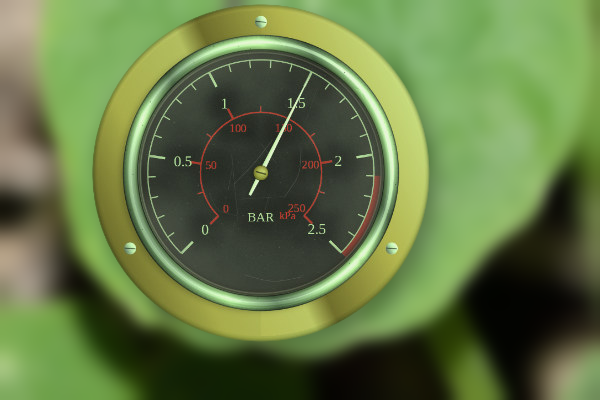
1.5 bar
